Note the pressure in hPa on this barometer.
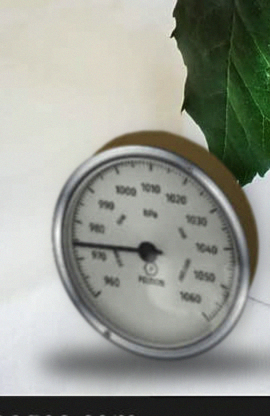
975 hPa
